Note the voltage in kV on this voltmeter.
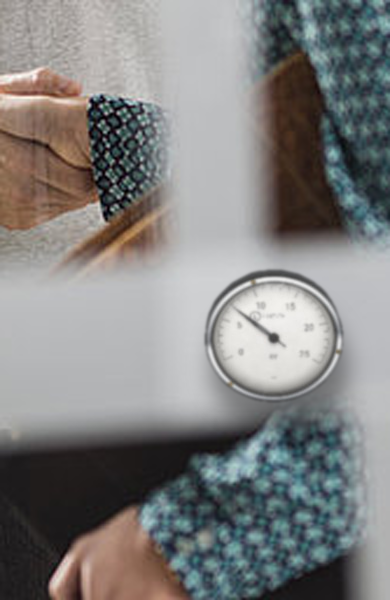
7 kV
